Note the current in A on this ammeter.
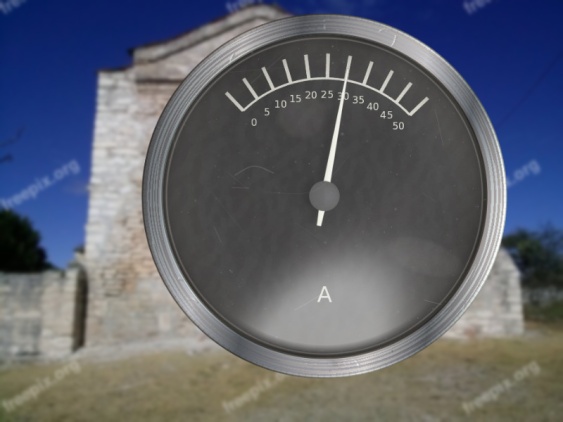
30 A
